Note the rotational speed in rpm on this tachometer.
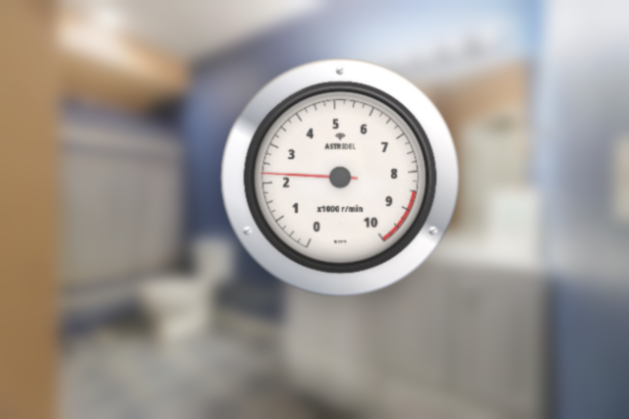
2250 rpm
